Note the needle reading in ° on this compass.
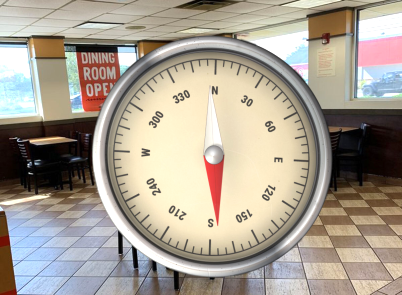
175 °
